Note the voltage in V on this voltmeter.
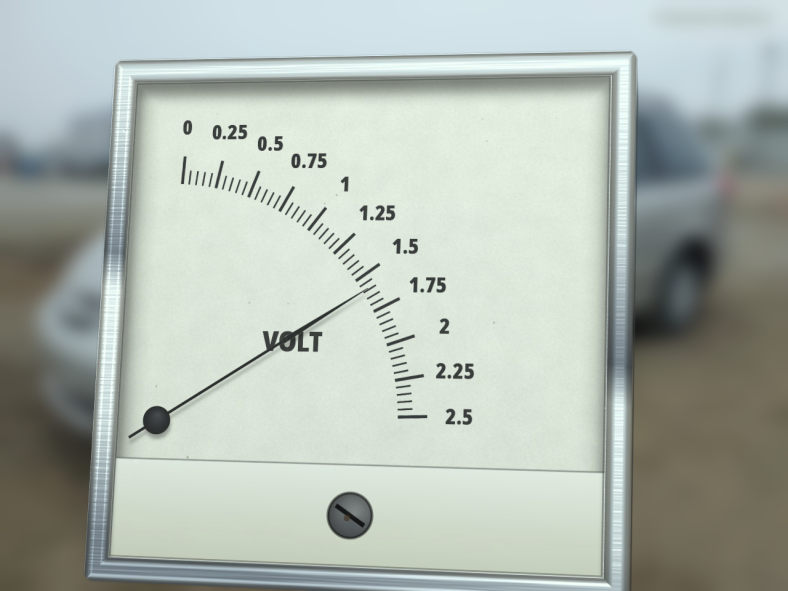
1.6 V
